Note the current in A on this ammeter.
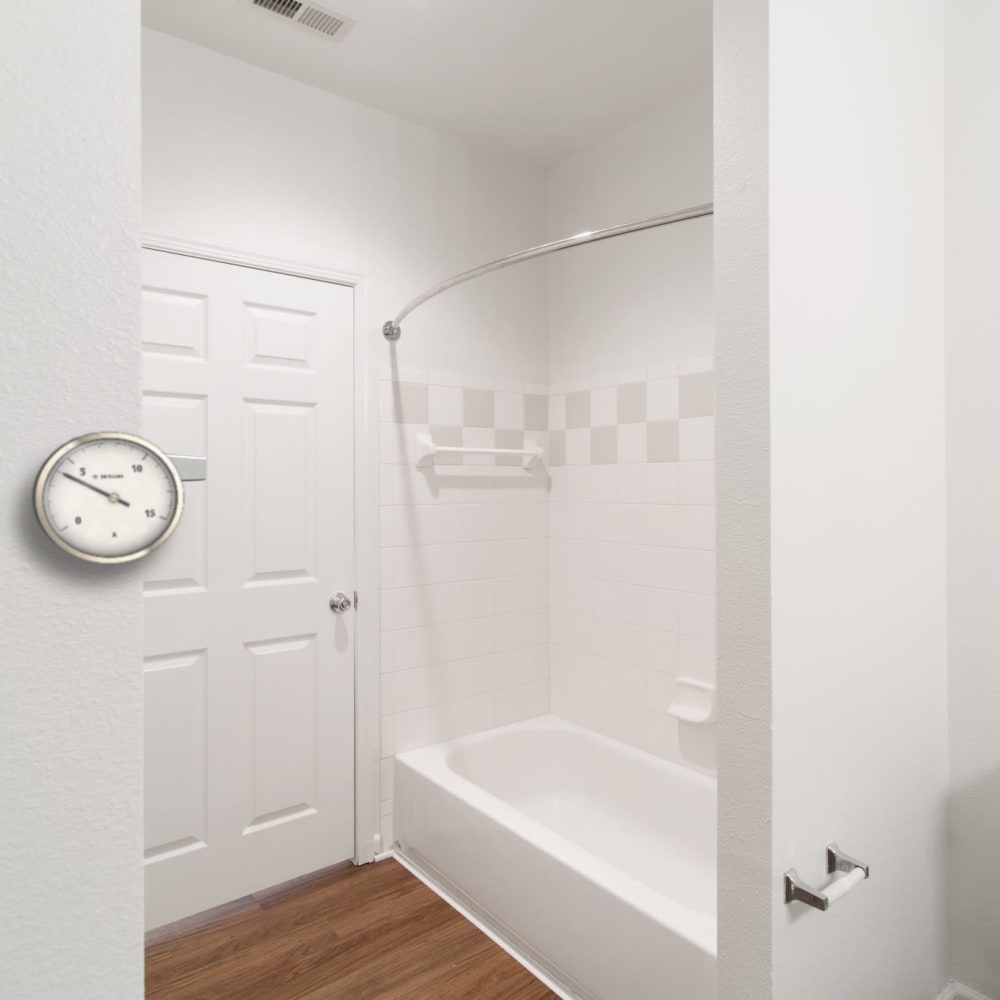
4 A
